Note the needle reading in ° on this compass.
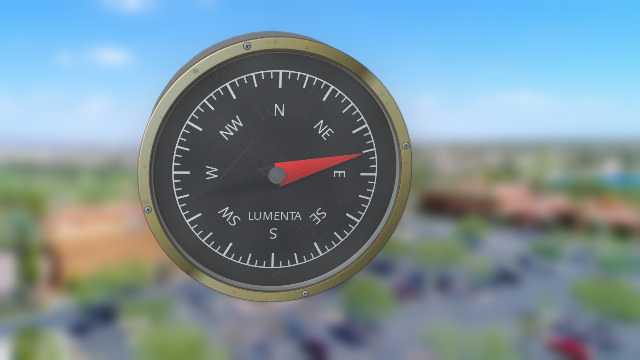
75 °
